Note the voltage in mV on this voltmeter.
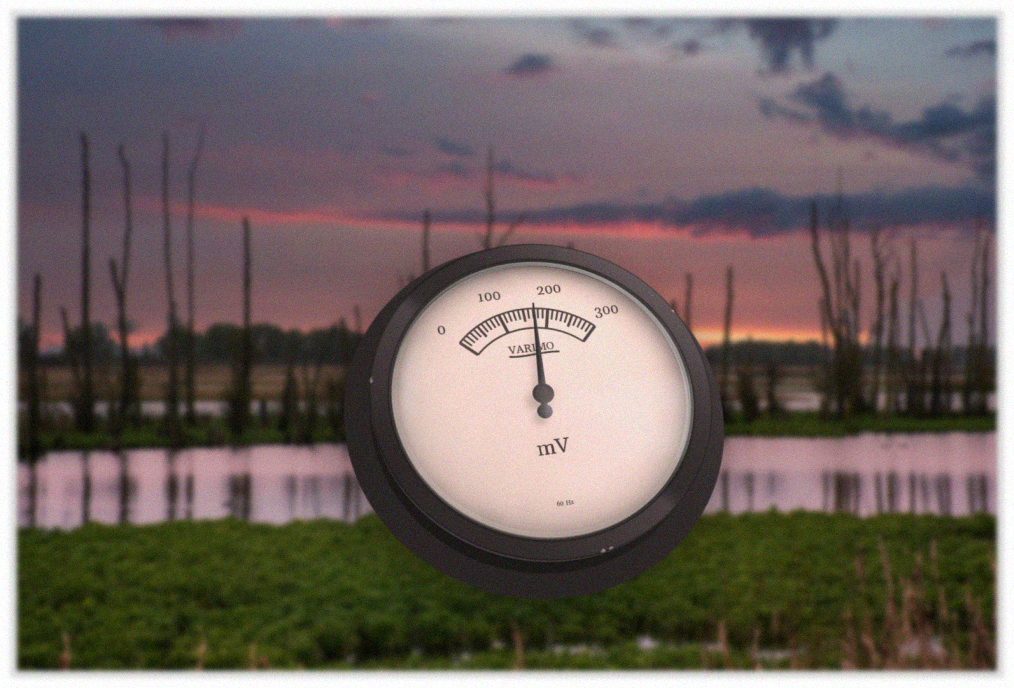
170 mV
